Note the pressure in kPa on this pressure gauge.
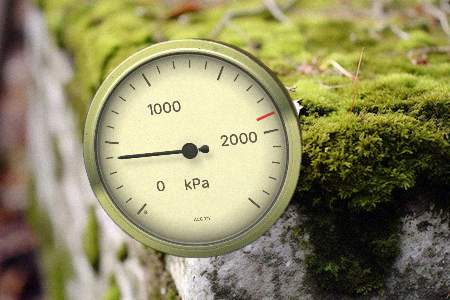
400 kPa
